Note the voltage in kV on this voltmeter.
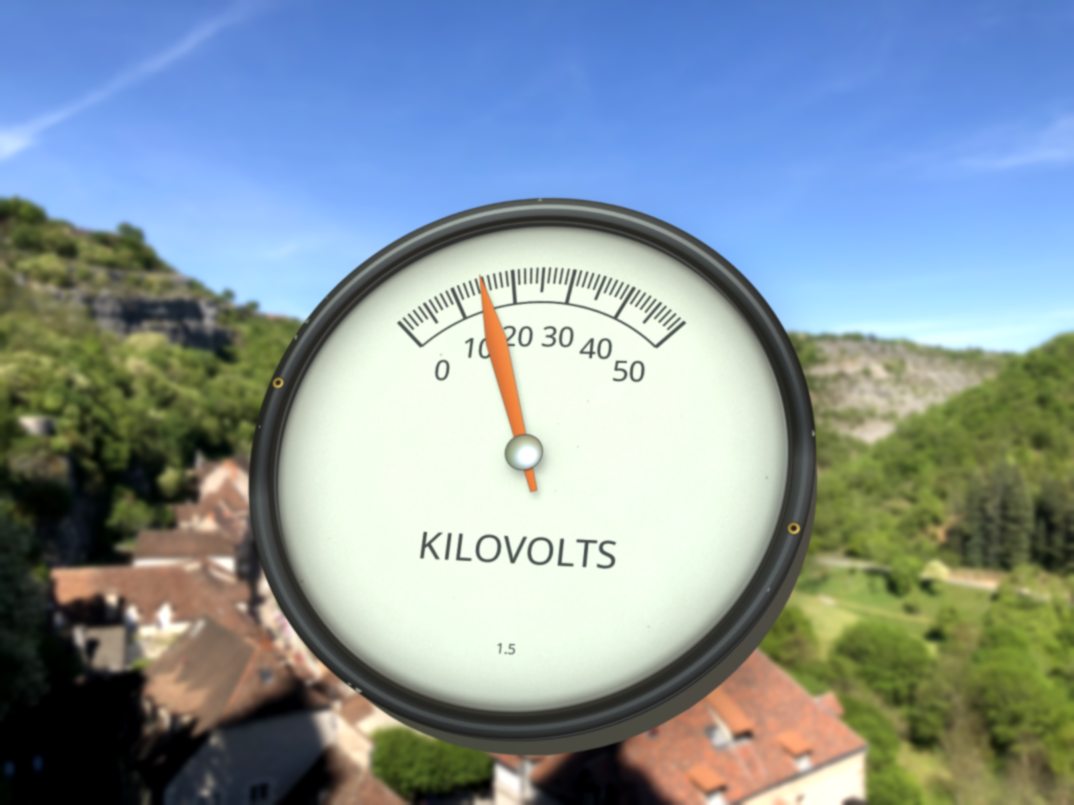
15 kV
